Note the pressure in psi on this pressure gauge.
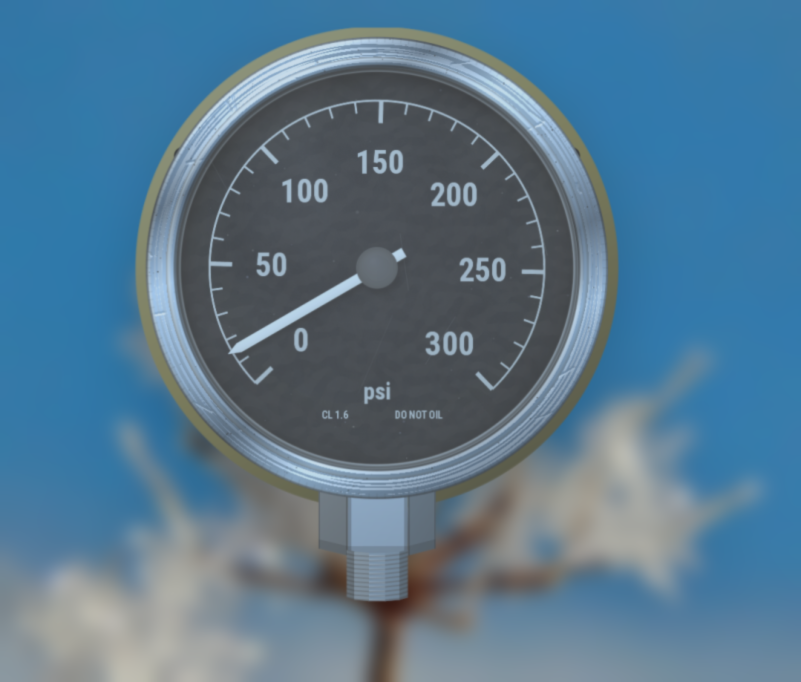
15 psi
